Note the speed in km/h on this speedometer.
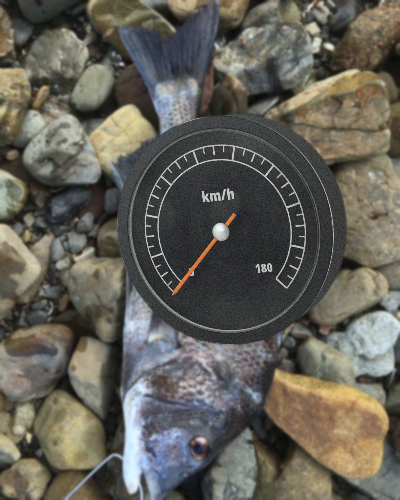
0 km/h
